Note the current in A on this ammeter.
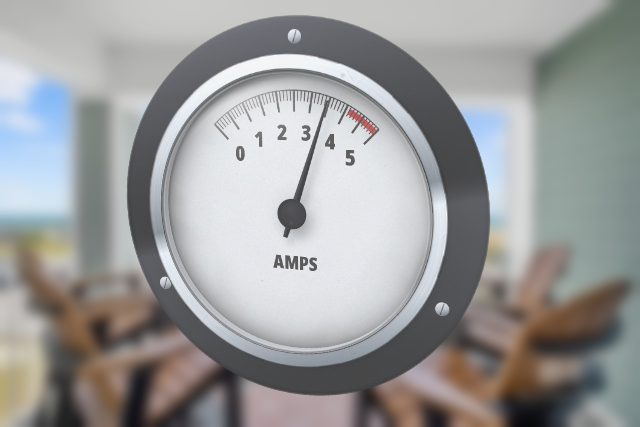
3.5 A
